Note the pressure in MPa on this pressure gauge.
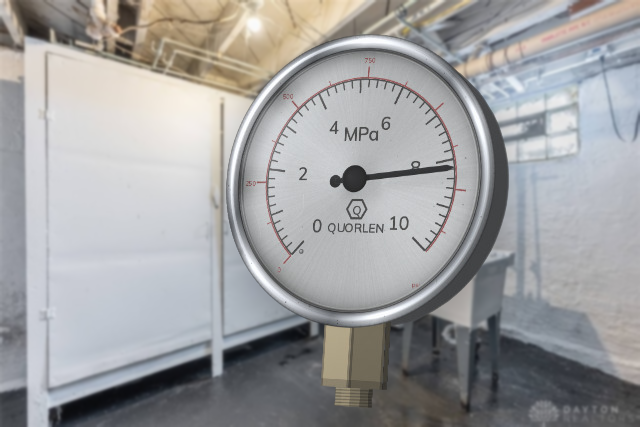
8.2 MPa
